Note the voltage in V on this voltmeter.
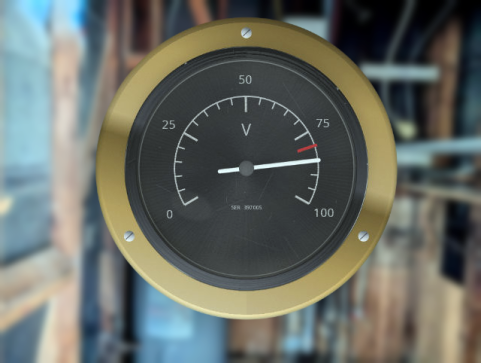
85 V
